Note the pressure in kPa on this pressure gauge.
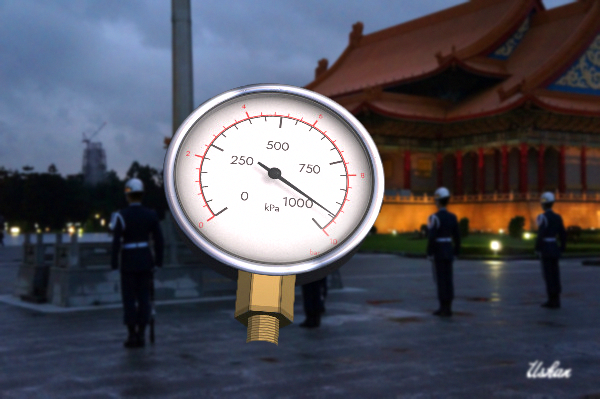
950 kPa
